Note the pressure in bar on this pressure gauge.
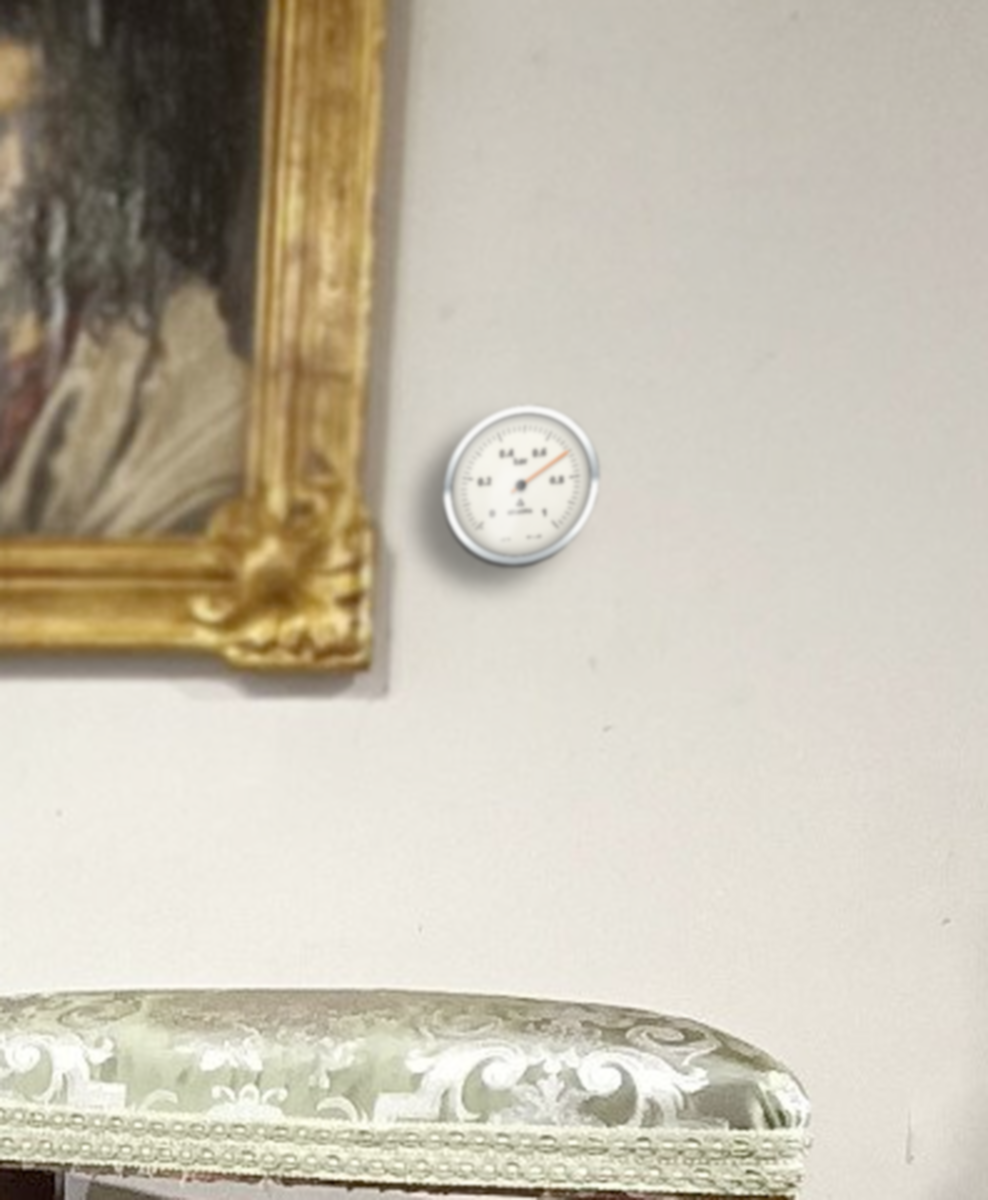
0.7 bar
